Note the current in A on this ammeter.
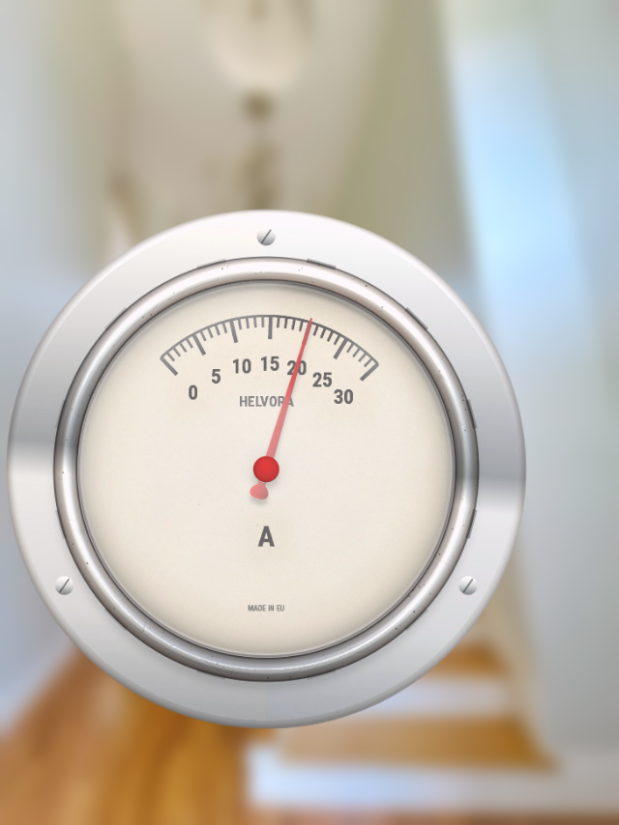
20 A
